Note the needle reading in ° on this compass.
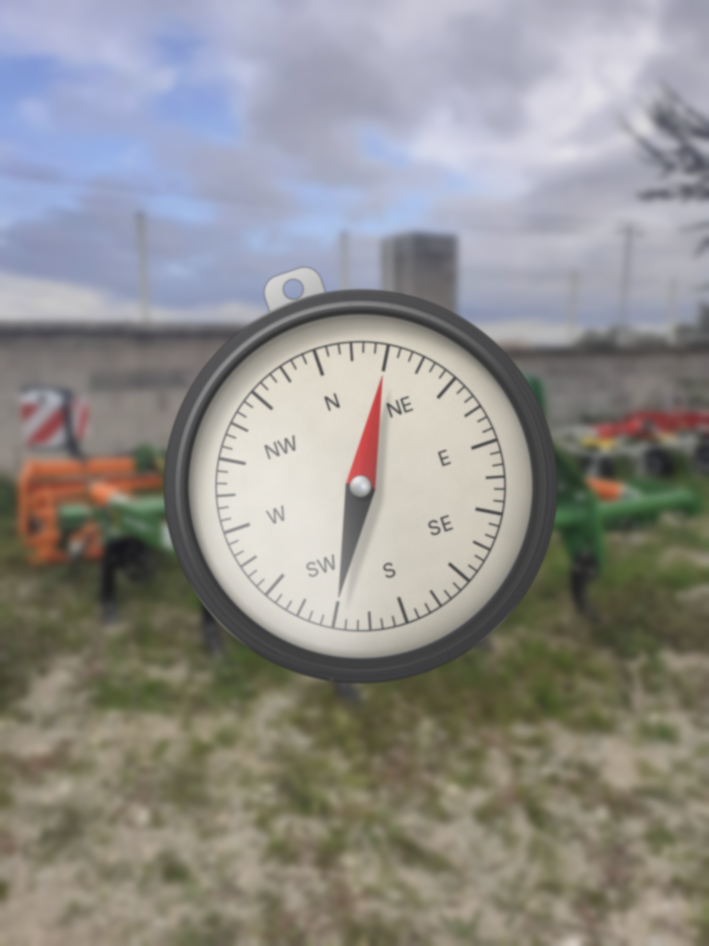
30 °
